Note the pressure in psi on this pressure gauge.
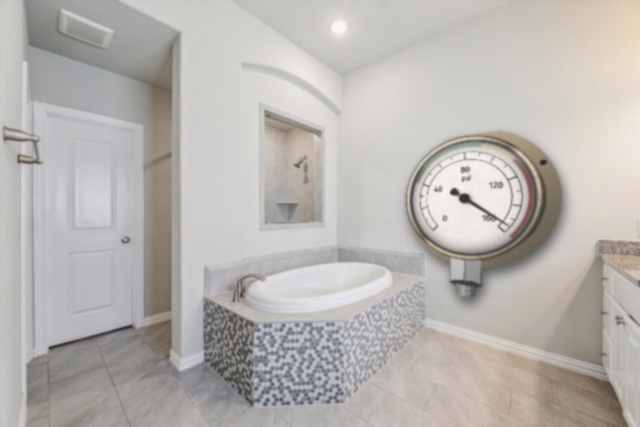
155 psi
